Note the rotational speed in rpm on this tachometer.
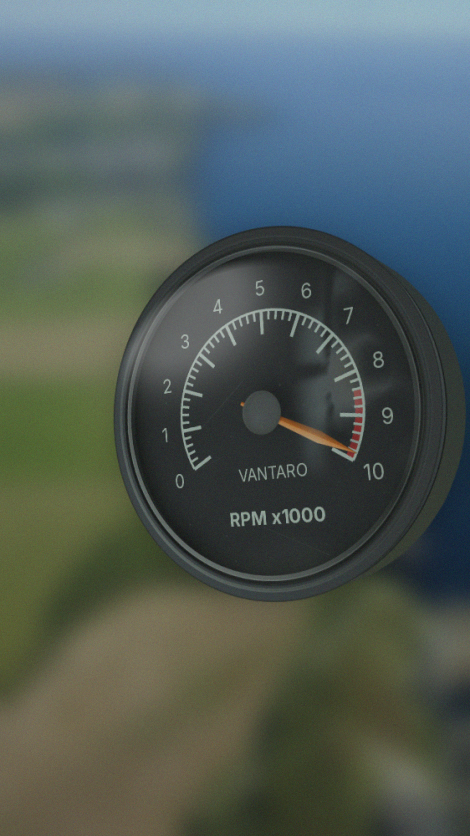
9800 rpm
